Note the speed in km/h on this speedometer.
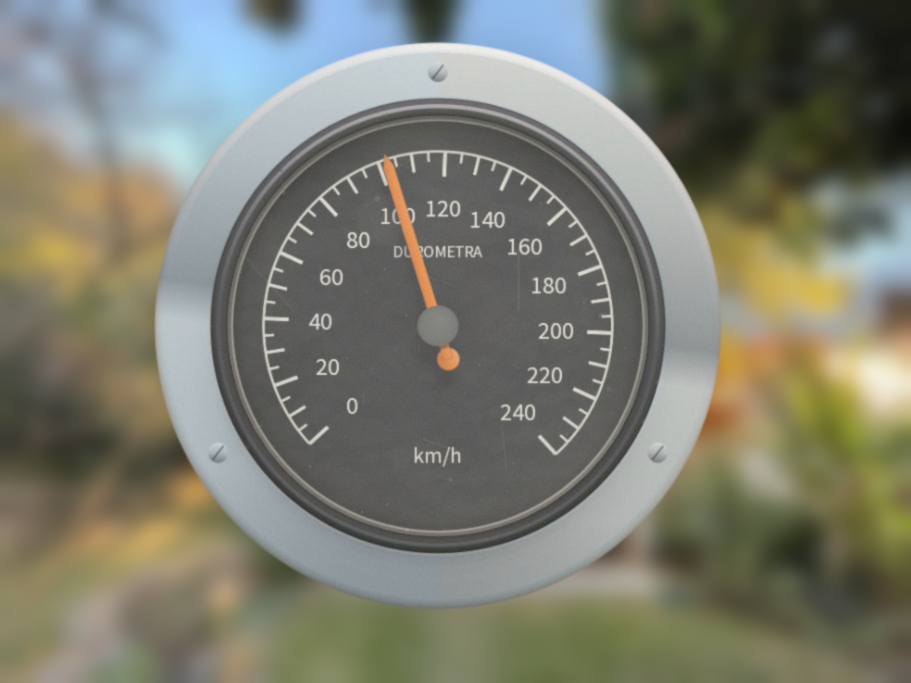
102.5 km/h
